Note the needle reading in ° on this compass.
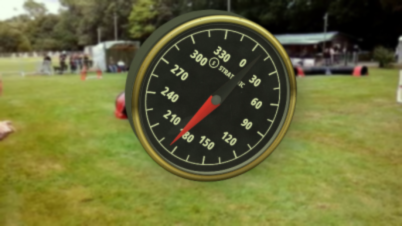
187.5 °
